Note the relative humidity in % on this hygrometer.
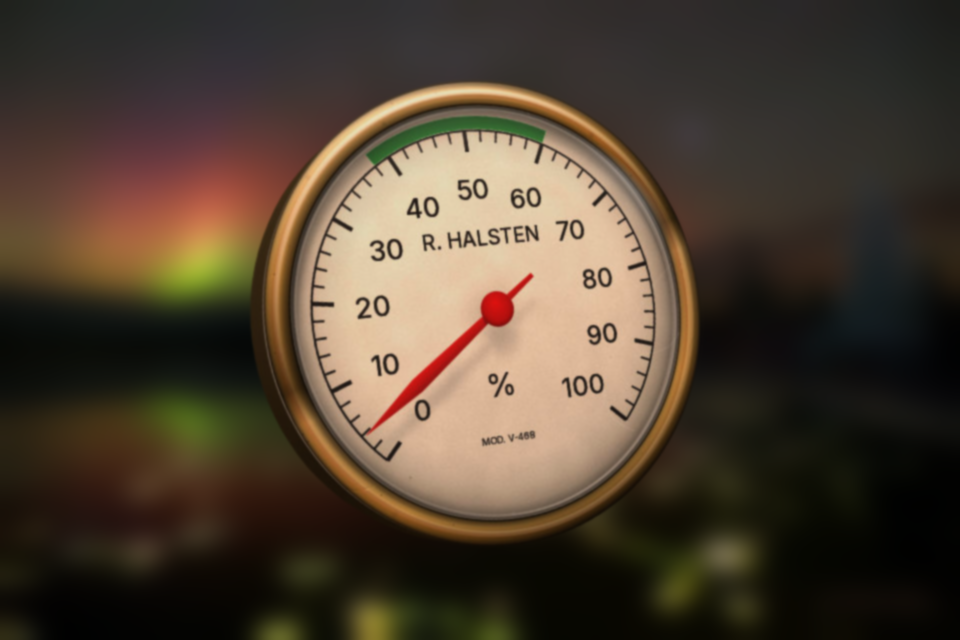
4 %
